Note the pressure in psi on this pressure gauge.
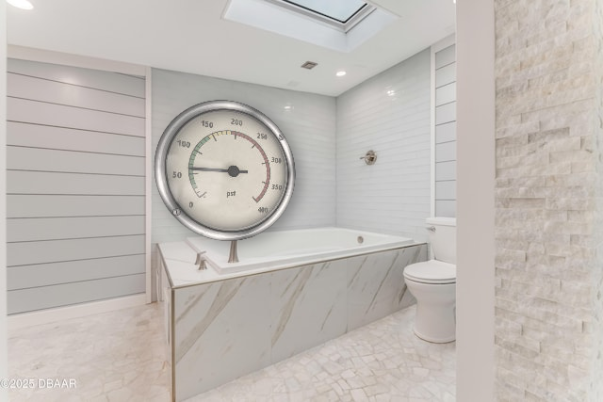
60 psi
